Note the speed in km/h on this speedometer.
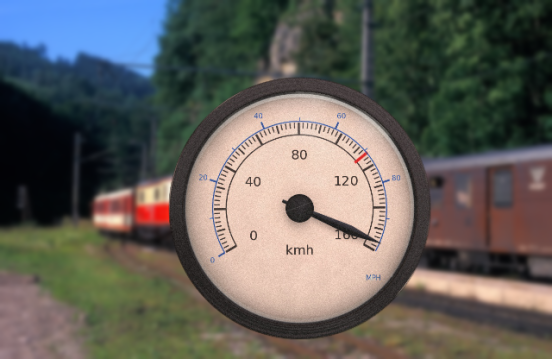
156 km/h
